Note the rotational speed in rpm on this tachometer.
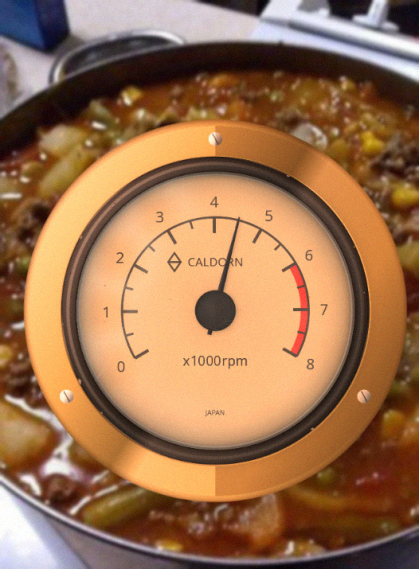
4500 rpm
